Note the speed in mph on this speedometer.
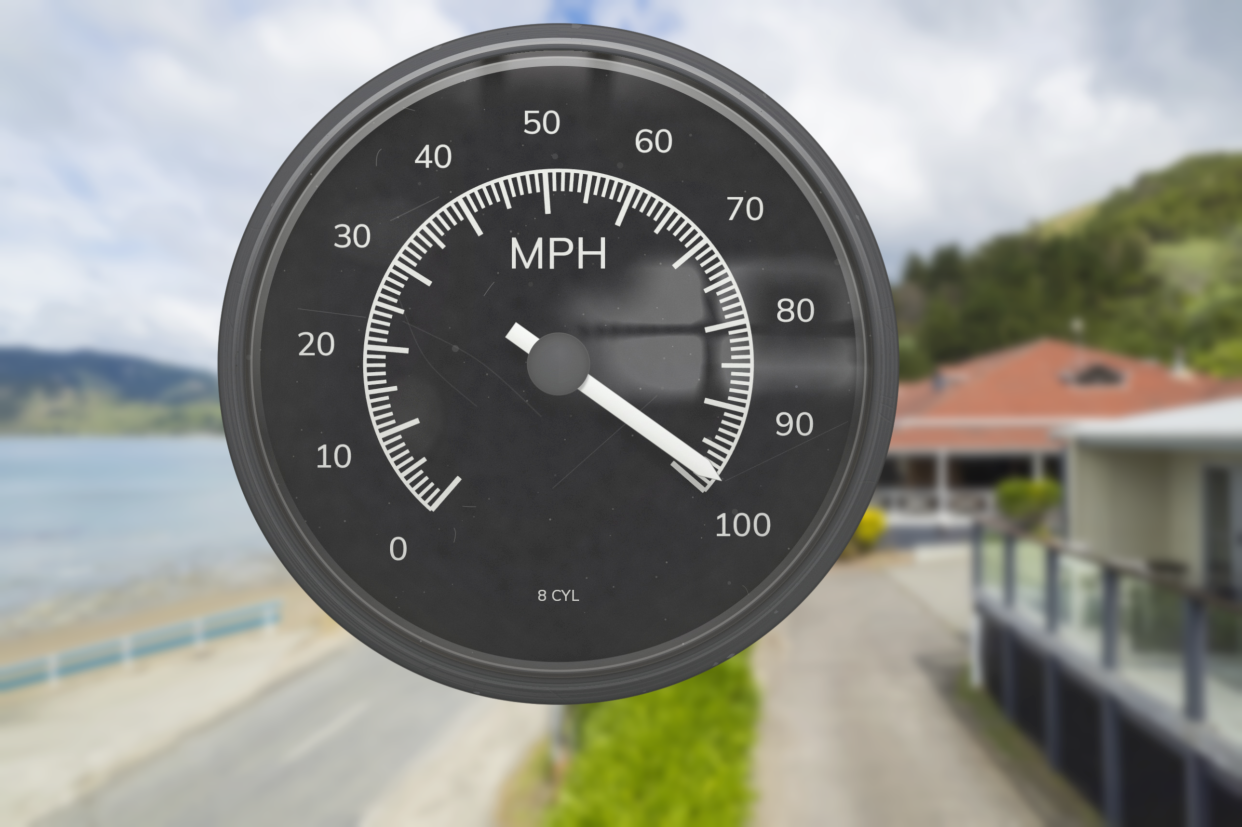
98 mph
